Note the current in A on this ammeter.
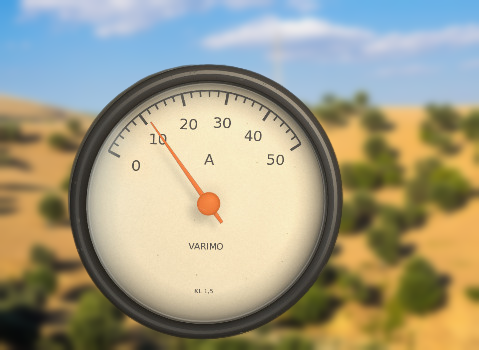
11 A
